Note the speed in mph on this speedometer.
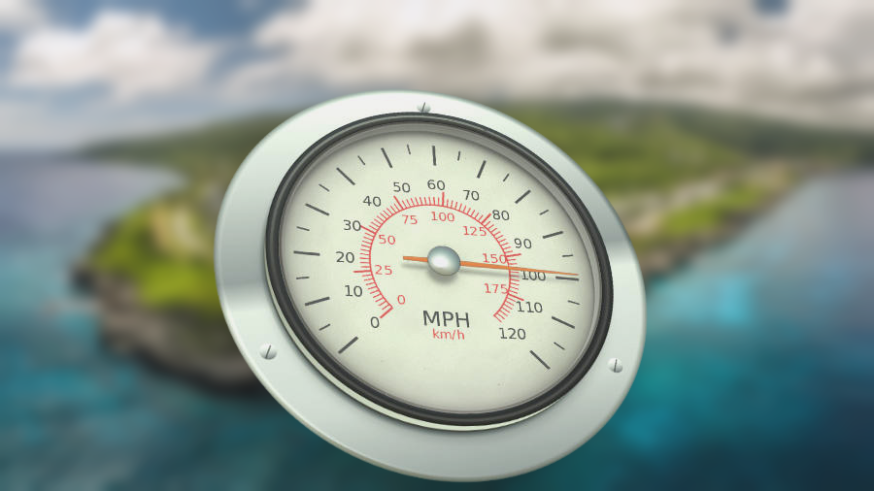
100 mph
